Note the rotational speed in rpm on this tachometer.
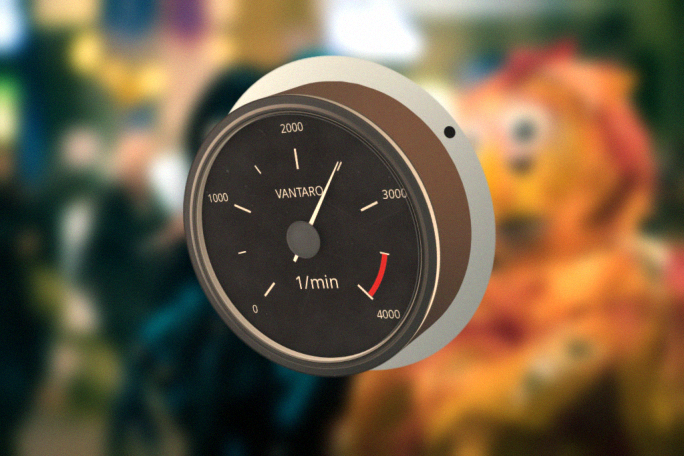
2500 rpm
